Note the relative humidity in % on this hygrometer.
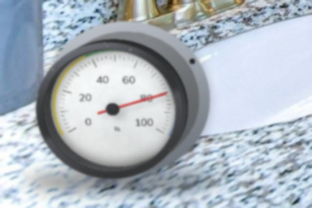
80 %
